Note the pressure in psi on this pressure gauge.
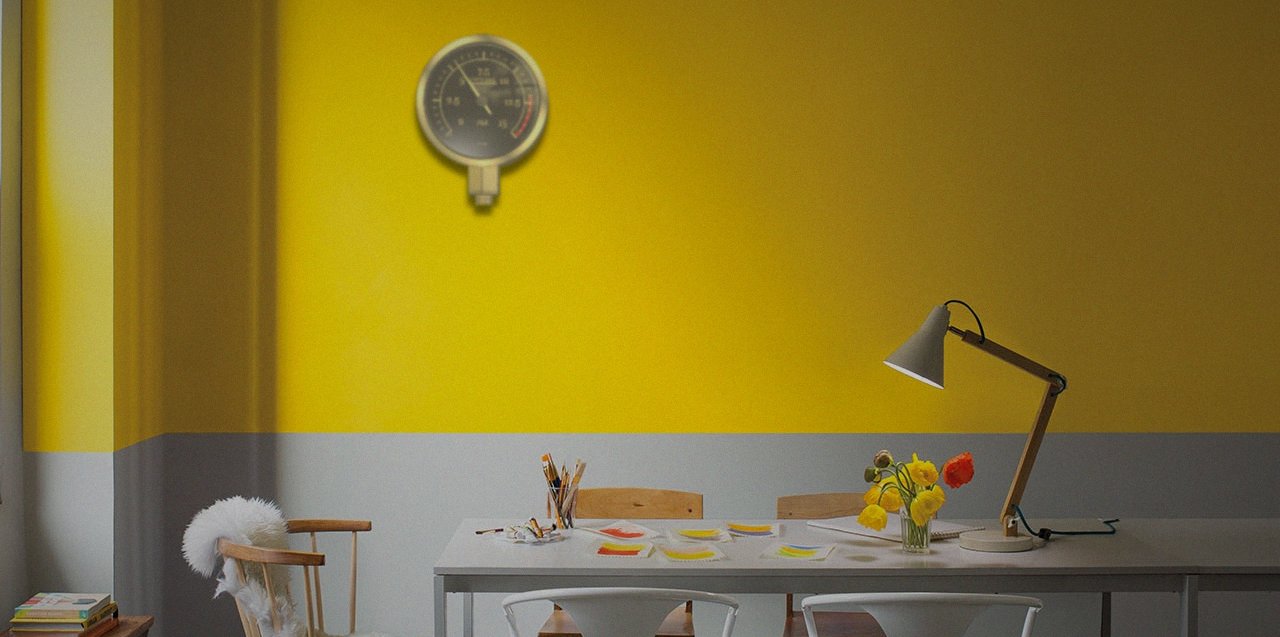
5.5 psi
